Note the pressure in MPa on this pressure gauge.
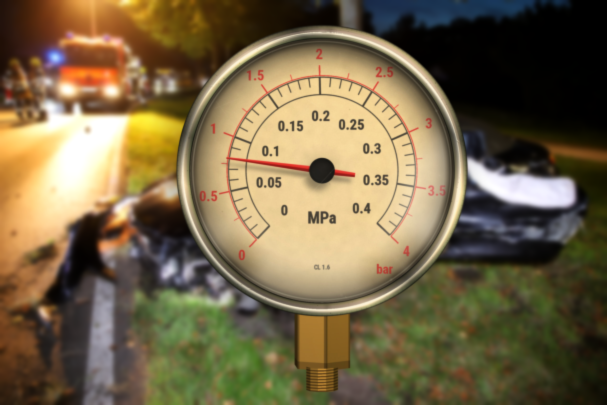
0.08 MPa
